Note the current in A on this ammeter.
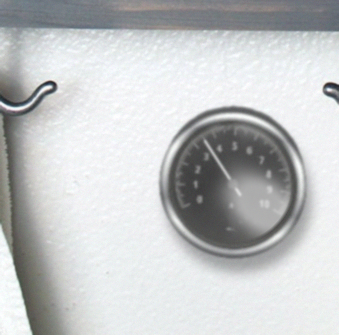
3.5 A
